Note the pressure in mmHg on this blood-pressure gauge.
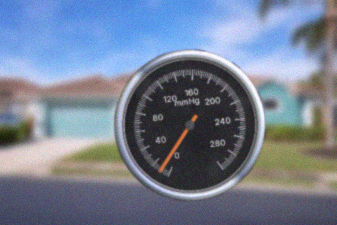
10 mmHg
